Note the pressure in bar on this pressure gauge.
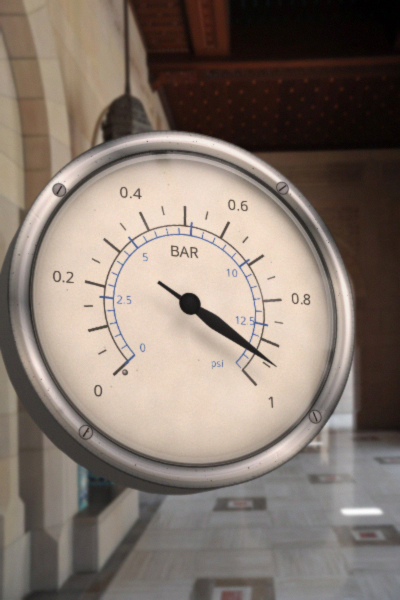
0.95 bar
